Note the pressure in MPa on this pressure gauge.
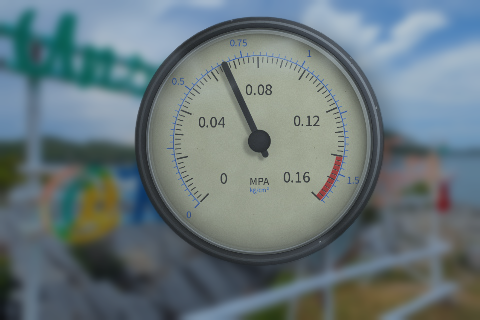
0.066 MPa
